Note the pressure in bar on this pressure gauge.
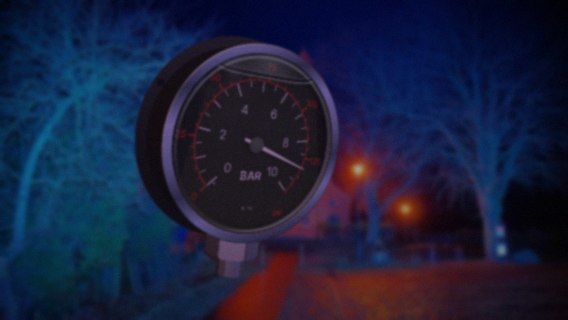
9 bar
